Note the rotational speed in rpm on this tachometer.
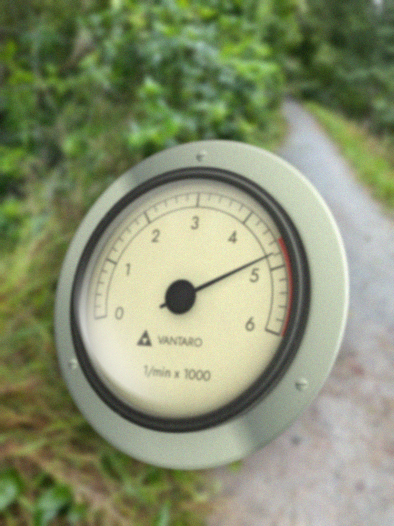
4800 rpm
